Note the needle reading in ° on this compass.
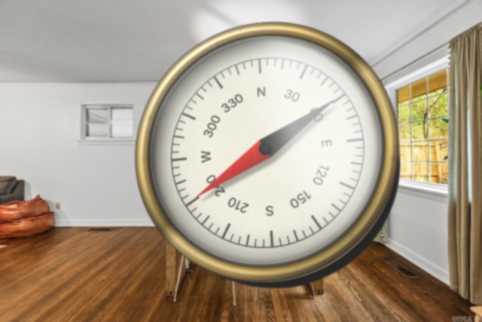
240 °
